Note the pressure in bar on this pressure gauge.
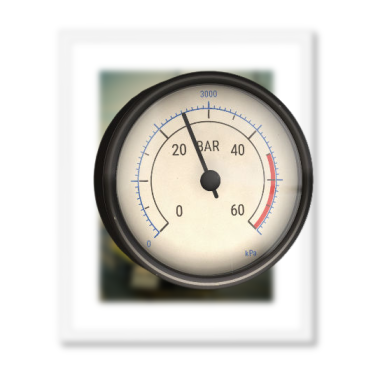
25 bar
